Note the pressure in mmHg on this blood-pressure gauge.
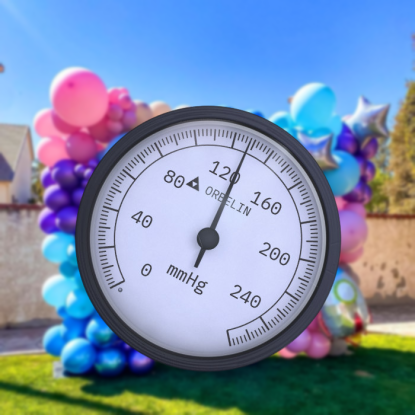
128 mmHg
